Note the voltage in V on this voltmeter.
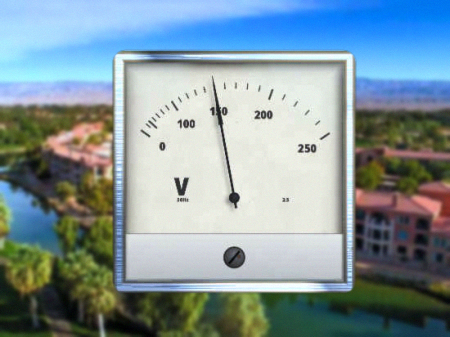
150 V
